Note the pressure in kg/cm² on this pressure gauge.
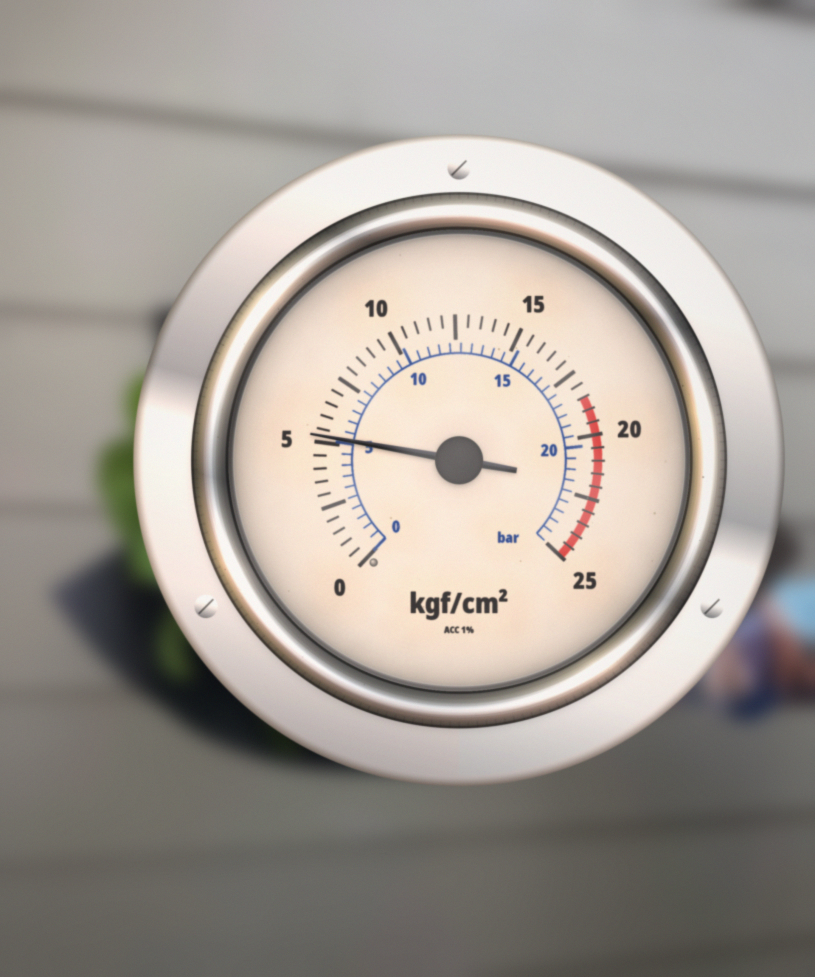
5.25 kg/cm²
